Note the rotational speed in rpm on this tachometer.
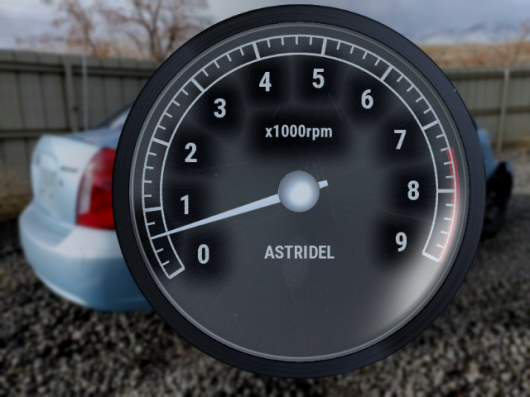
600 rpm
